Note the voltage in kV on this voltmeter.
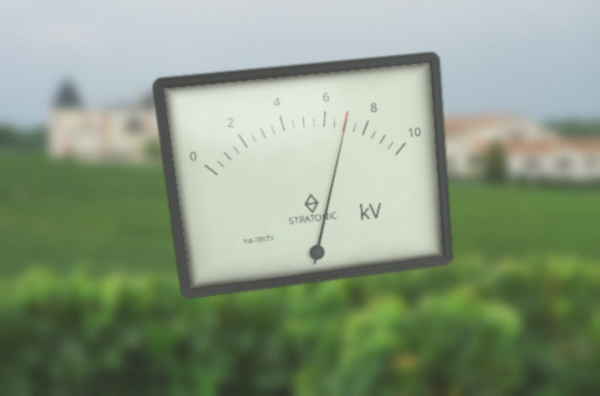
7 kV
